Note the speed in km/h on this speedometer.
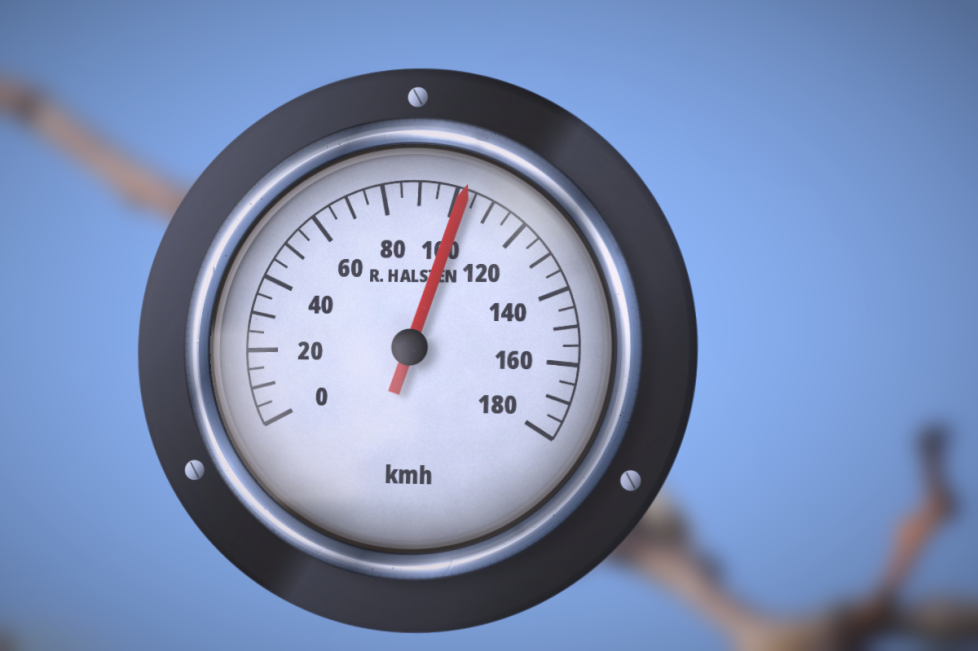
102.5 km/h
